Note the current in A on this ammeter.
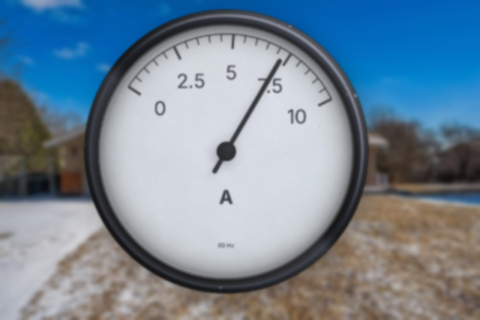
7.25 A
